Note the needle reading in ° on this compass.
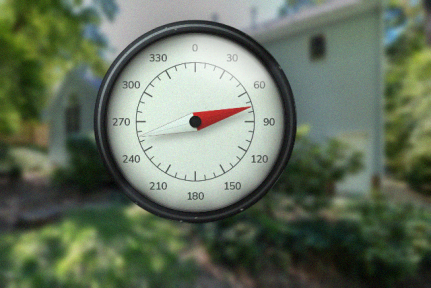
75 °
